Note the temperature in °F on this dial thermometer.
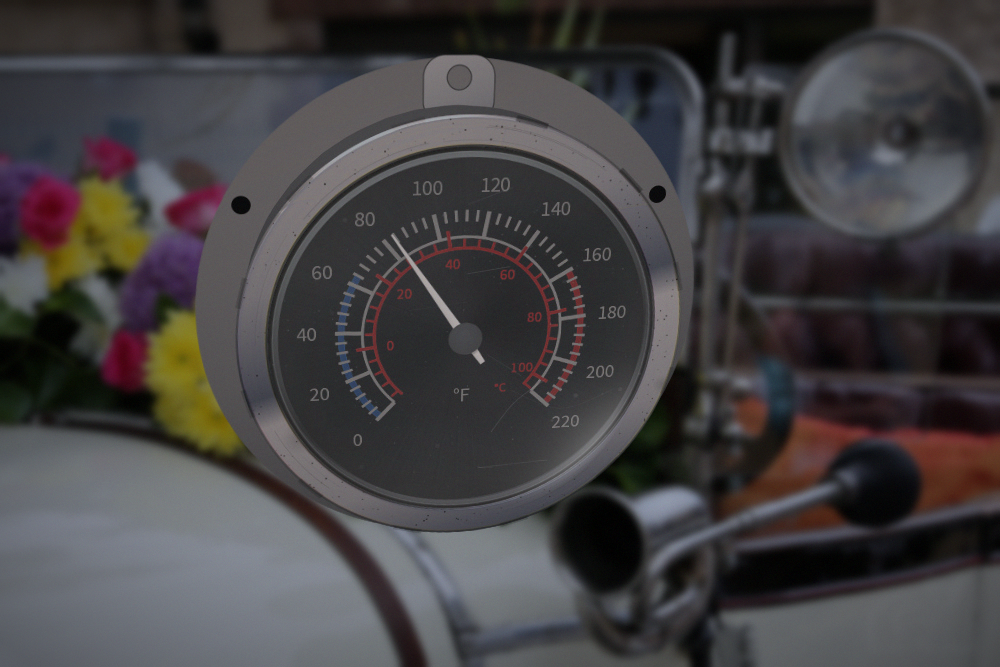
84 °F
